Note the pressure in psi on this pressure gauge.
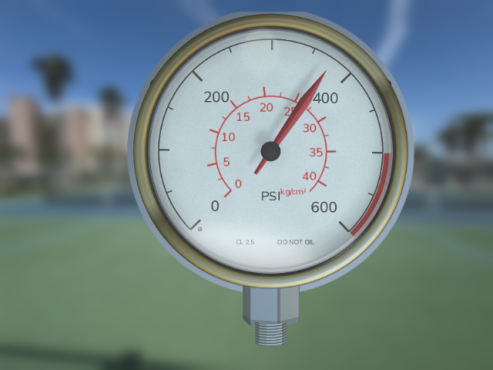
375 psi
